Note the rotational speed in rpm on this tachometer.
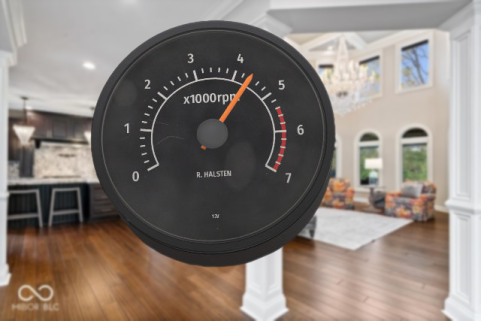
4400 rpm
